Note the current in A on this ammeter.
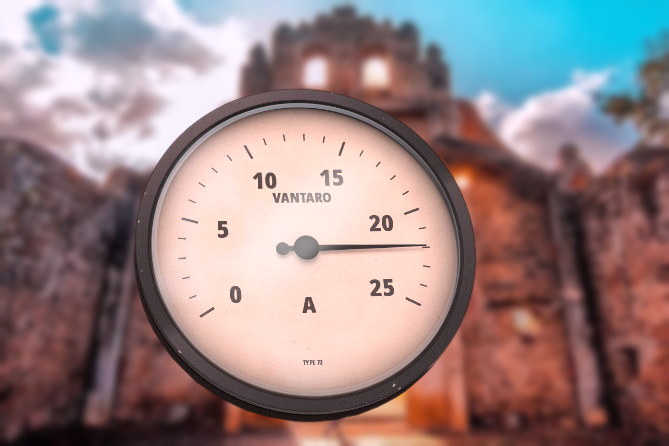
22 A
